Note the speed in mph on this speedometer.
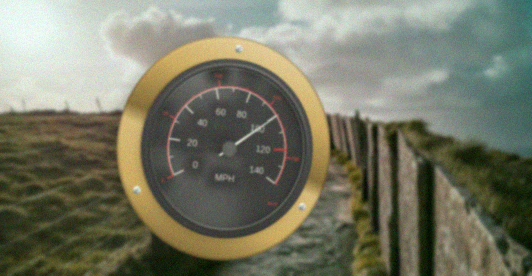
100 mph
